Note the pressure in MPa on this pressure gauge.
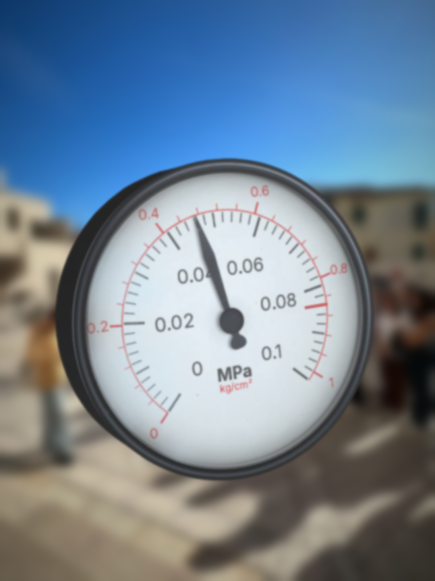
0.046 MPa
